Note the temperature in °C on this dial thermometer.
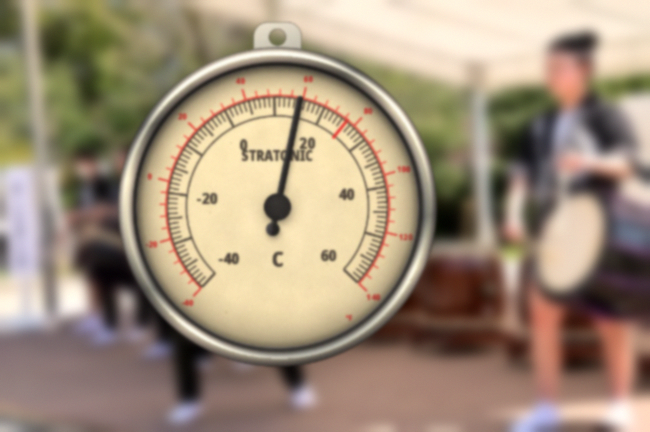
15 °C
